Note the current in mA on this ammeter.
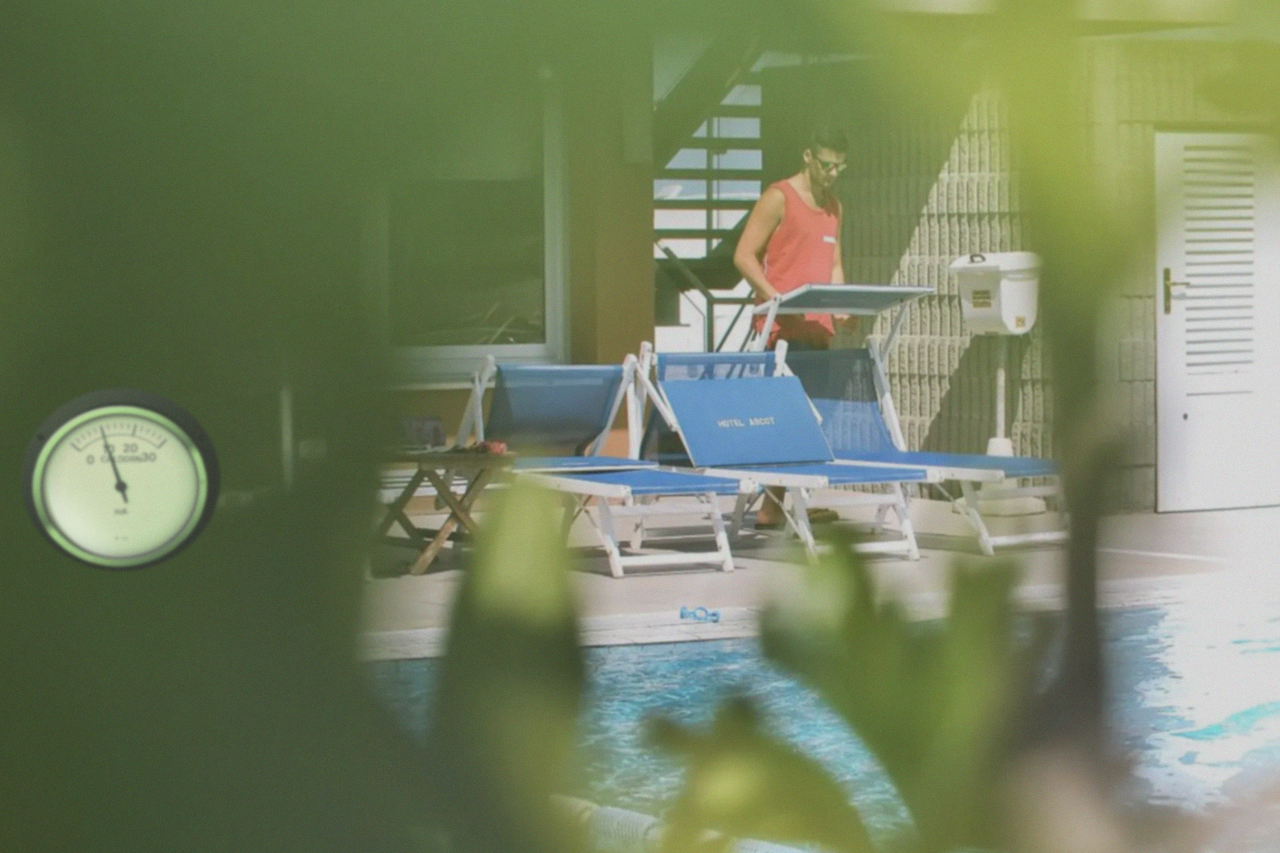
10 mA
